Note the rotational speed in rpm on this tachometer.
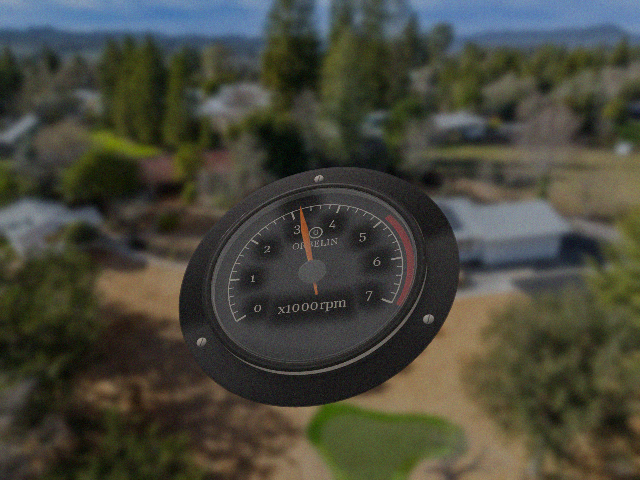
3200 rpm
